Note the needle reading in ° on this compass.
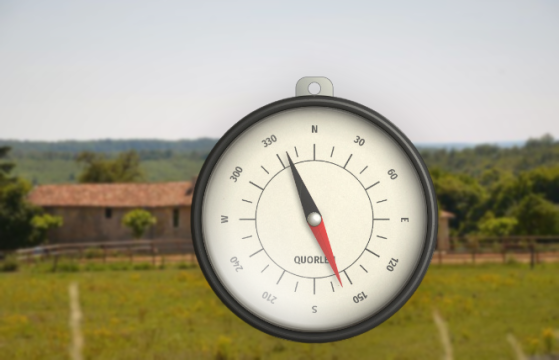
157.5 °
